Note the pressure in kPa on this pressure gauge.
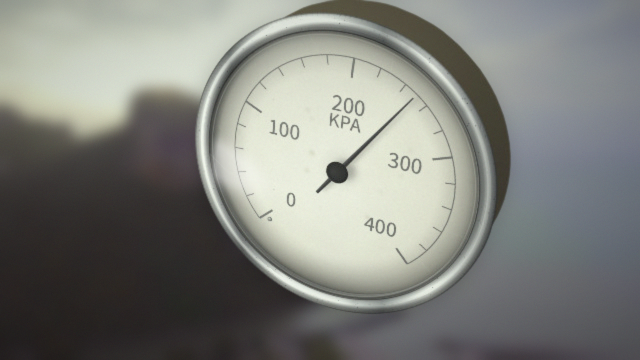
250 kPa
